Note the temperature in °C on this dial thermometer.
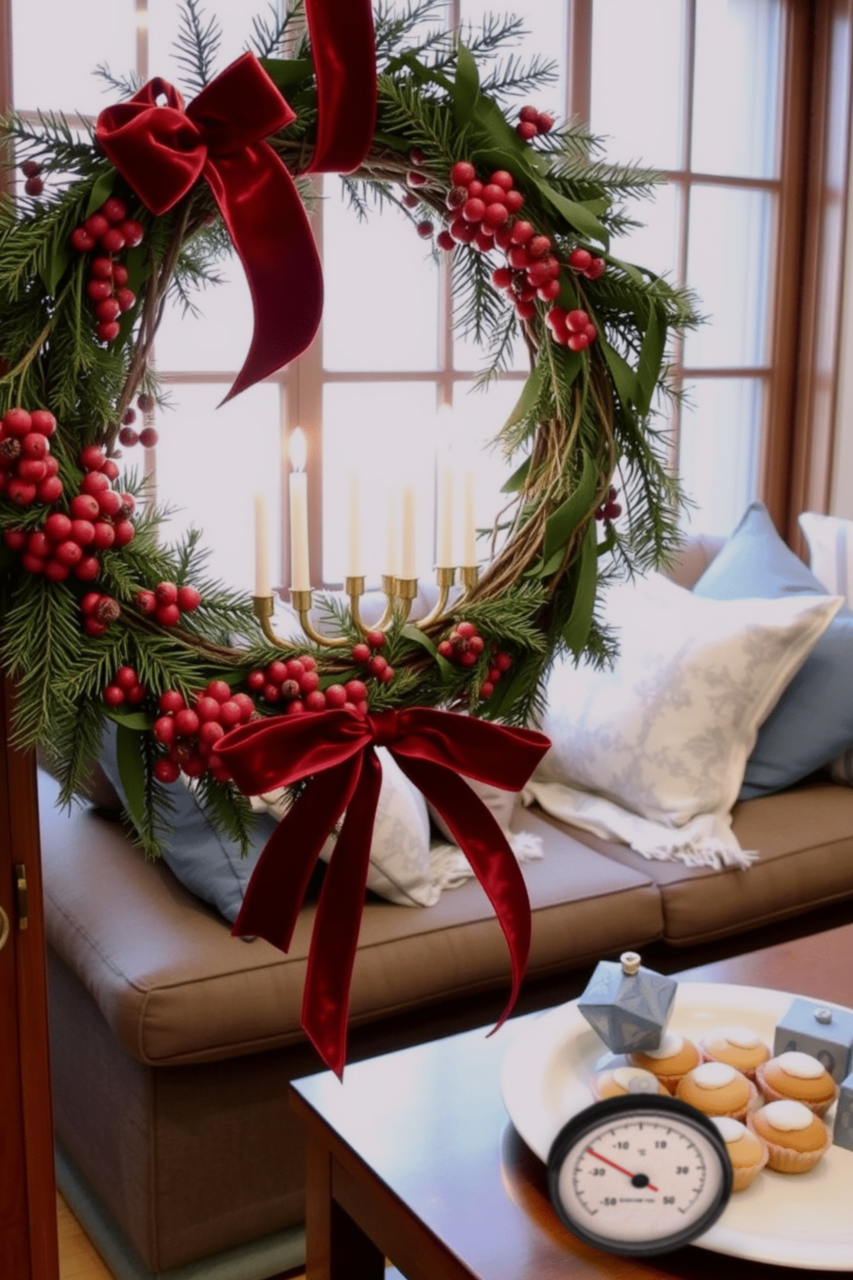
-20 °C
